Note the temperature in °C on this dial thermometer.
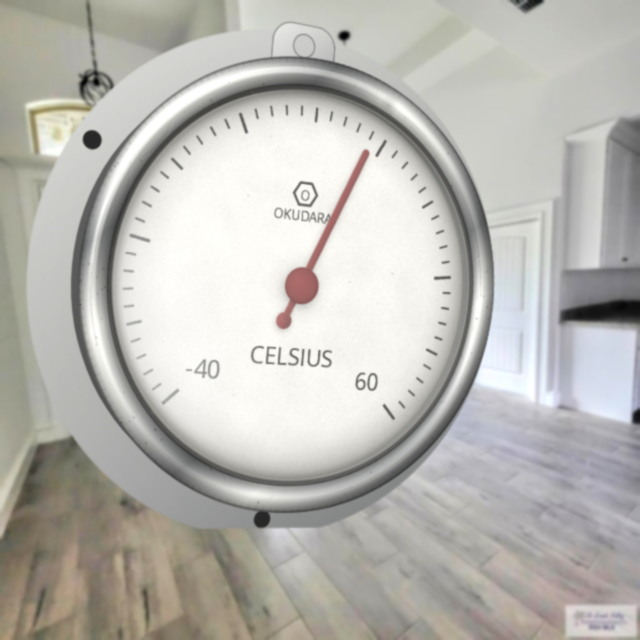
18 °C
